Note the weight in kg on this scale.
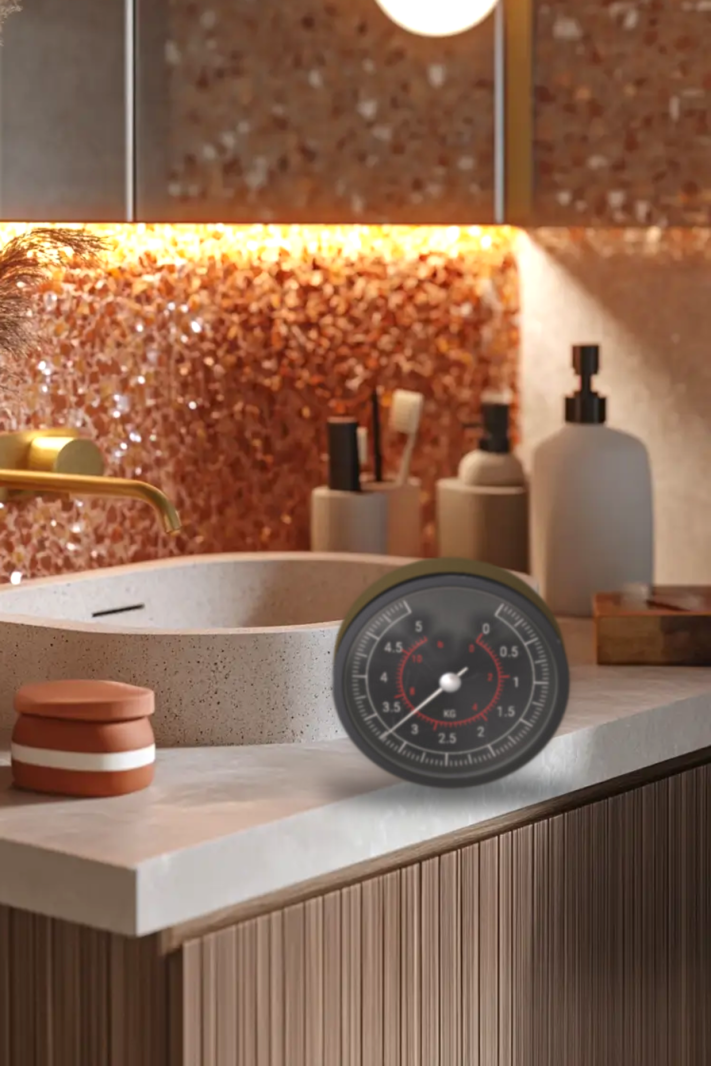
3.25 kg
